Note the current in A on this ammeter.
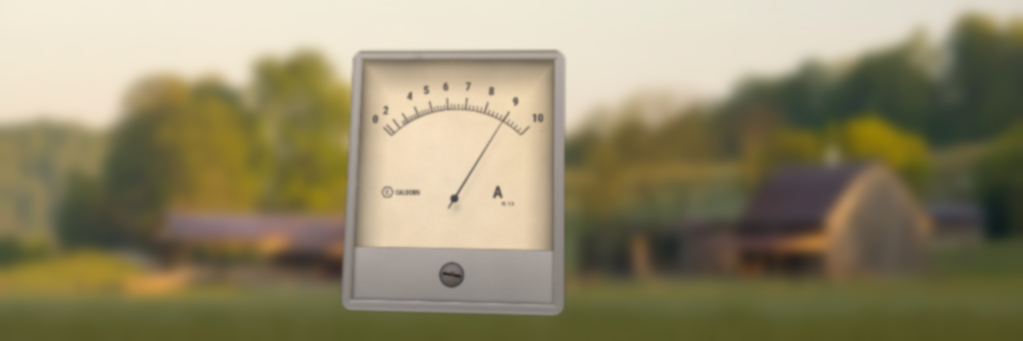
9 A
